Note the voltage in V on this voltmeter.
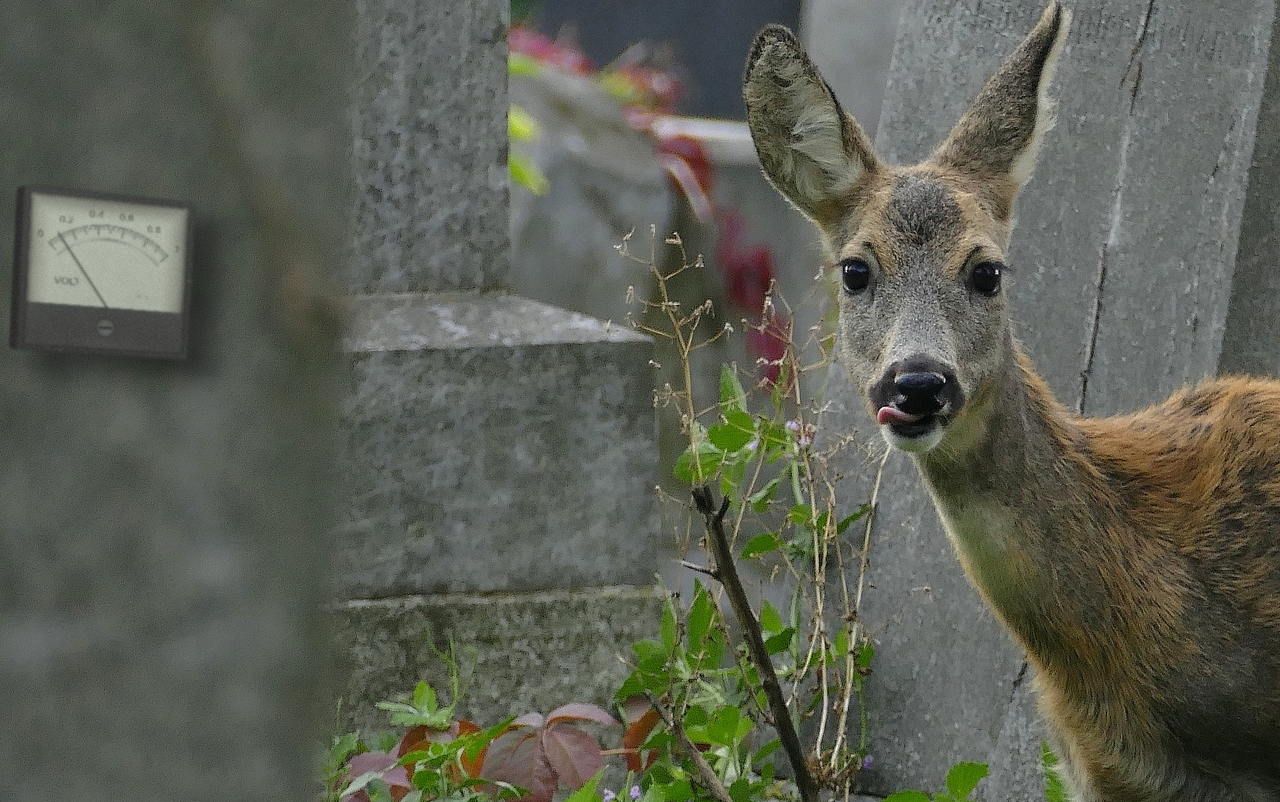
0.1 V
